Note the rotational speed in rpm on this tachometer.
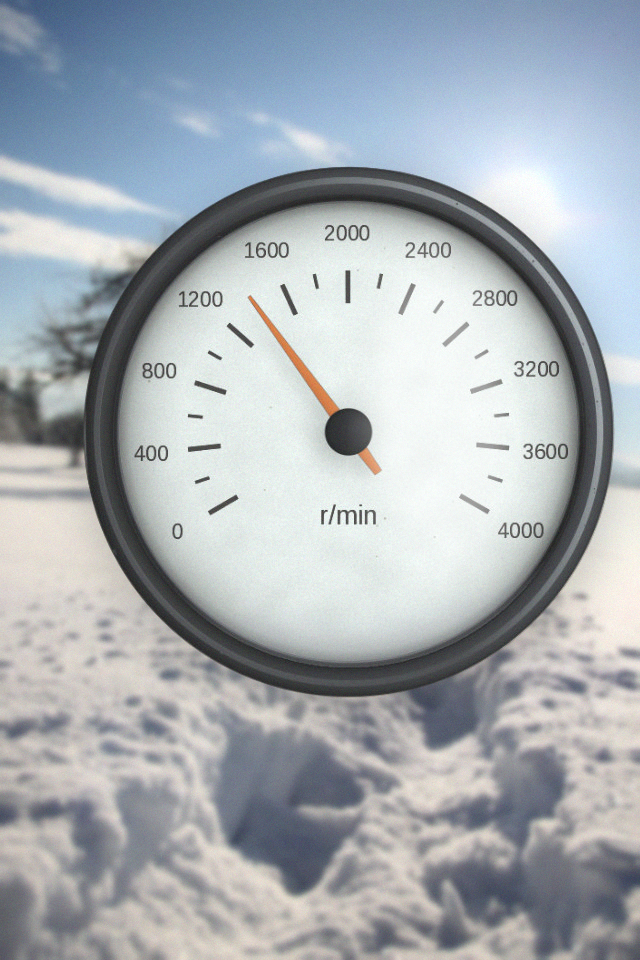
1400 rpm
